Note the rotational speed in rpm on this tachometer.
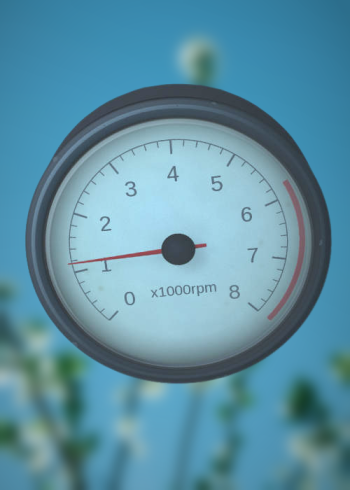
1200 rpm
